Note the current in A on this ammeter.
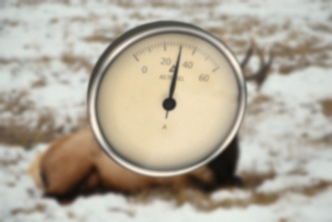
30 A
